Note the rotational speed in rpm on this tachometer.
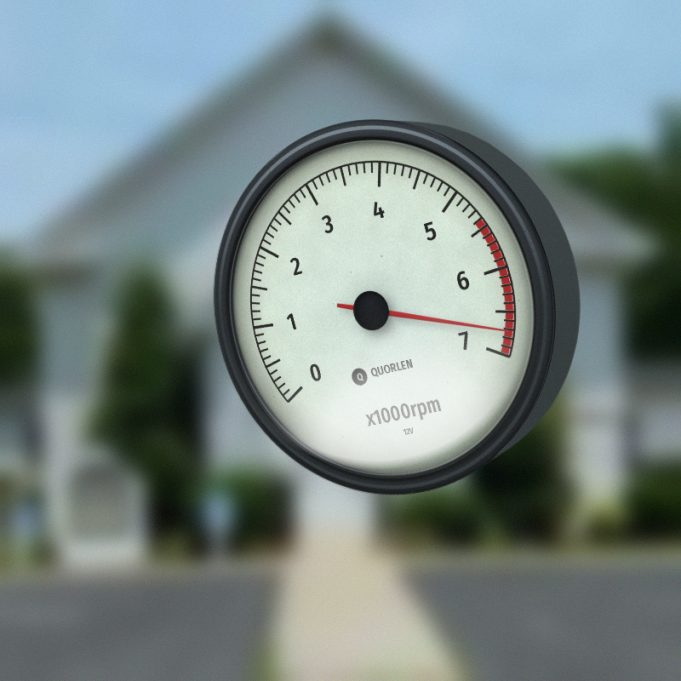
6700 rpm
